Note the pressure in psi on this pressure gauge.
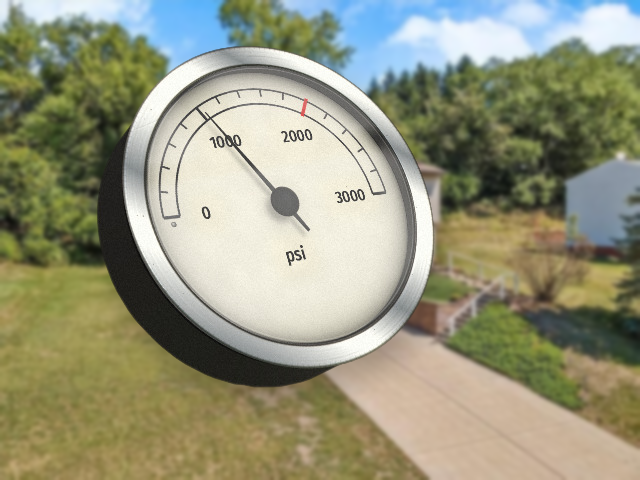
1000 psi
